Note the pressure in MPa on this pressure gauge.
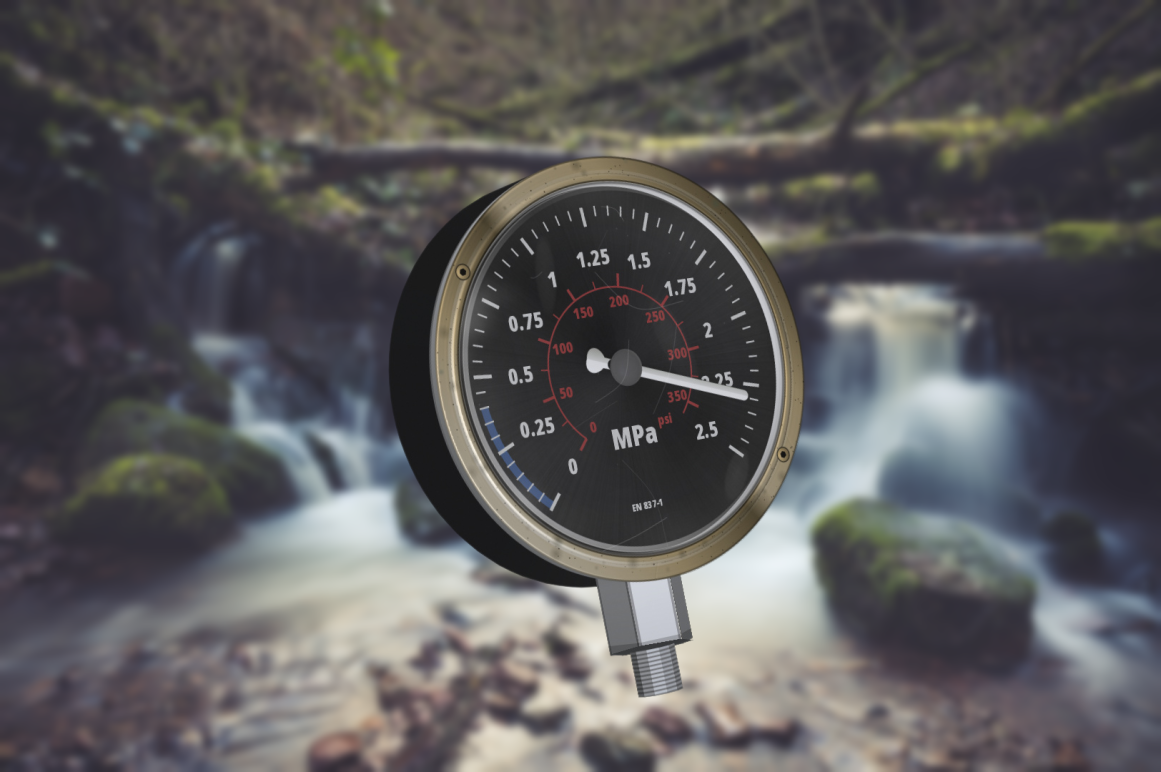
2.3 MPa
